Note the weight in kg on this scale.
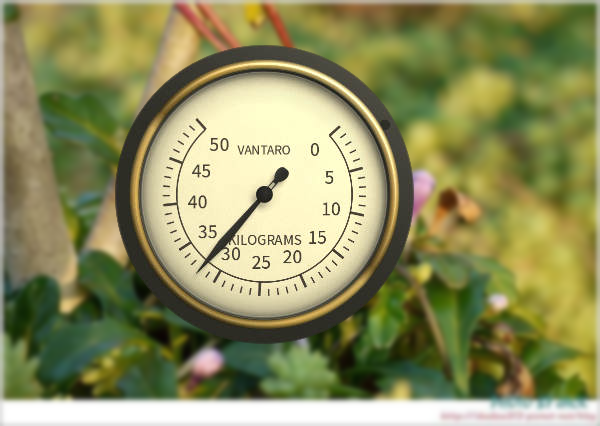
32 kg
